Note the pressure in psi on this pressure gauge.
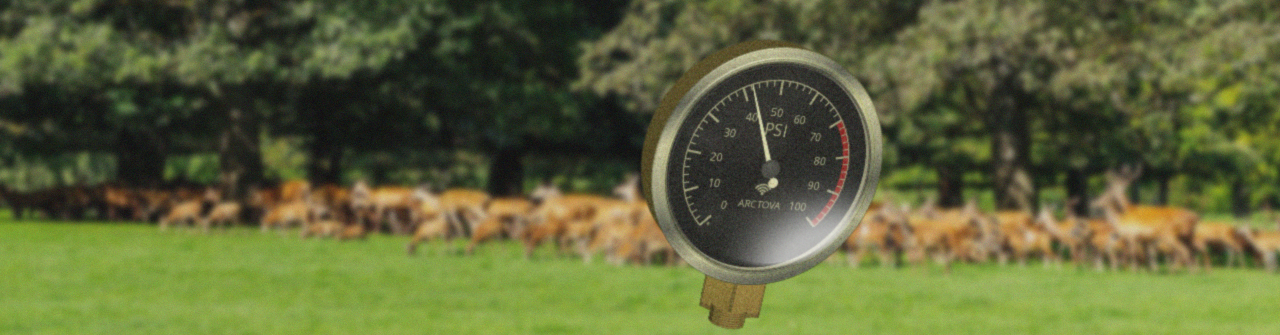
42 psi
